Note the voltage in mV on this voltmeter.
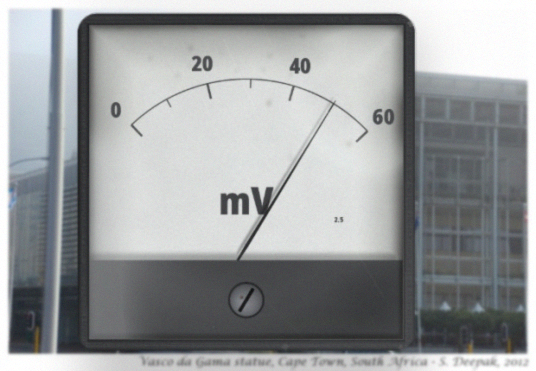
50 mV
